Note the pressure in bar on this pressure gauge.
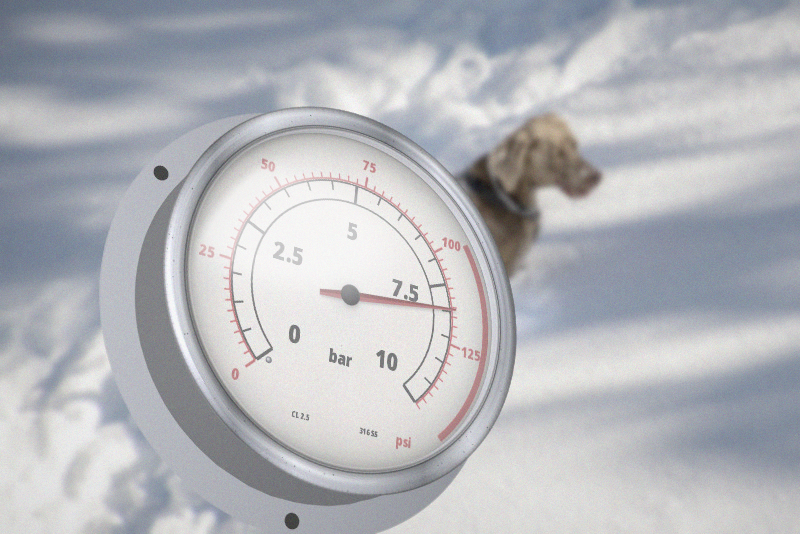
8 bar
